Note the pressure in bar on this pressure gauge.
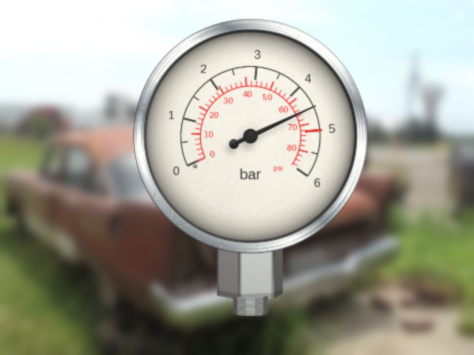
4.5 bar
